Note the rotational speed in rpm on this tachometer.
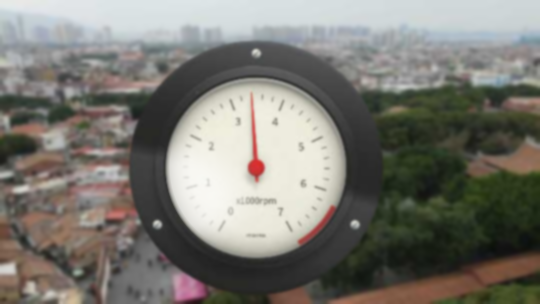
3400 rpm
